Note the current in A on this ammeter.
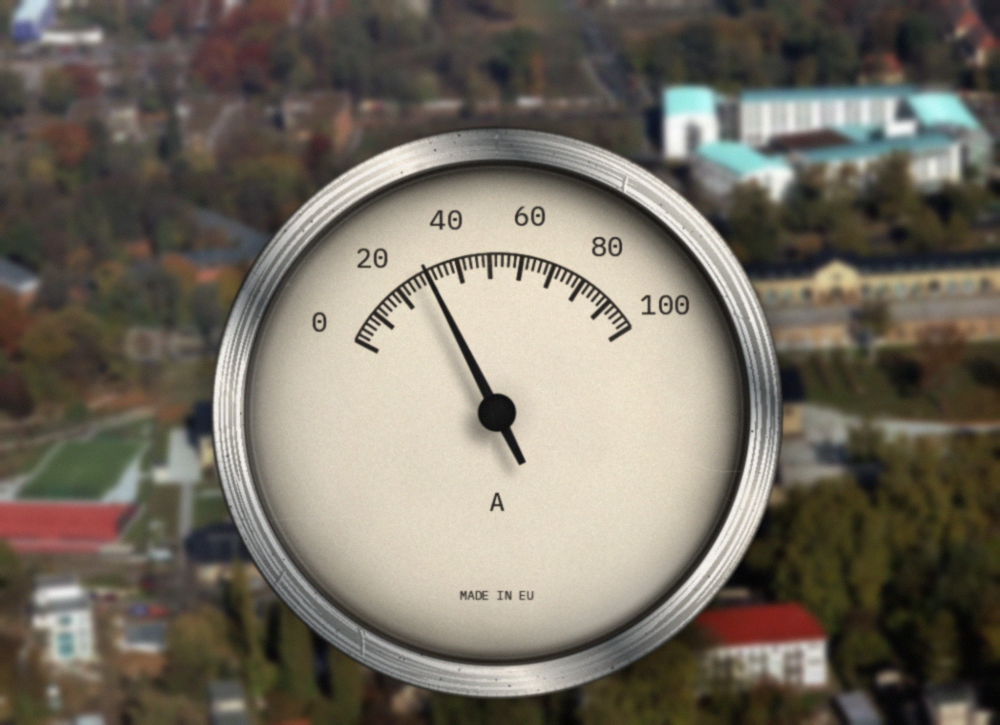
30 A
